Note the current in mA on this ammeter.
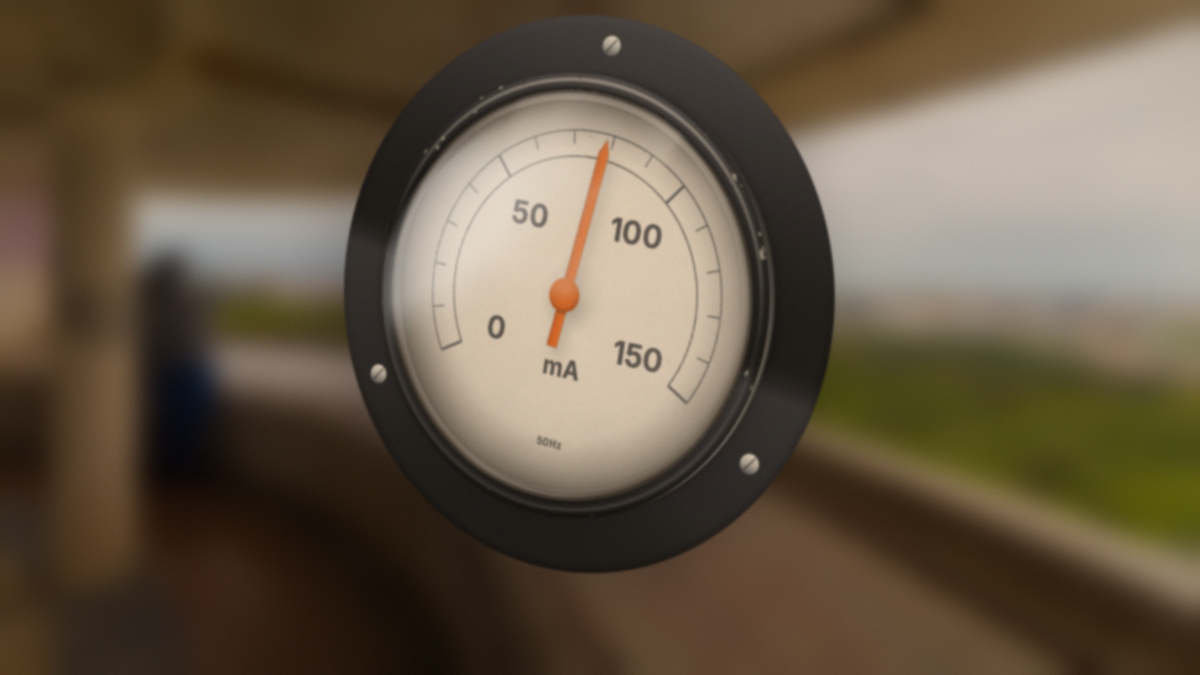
80 mA
